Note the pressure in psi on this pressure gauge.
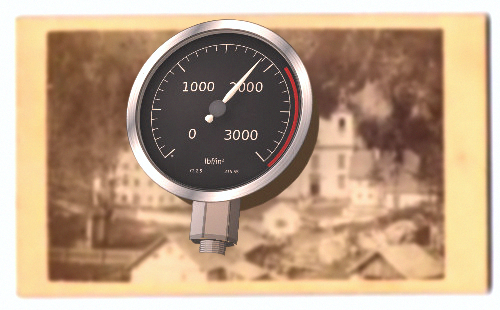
1900 psi
